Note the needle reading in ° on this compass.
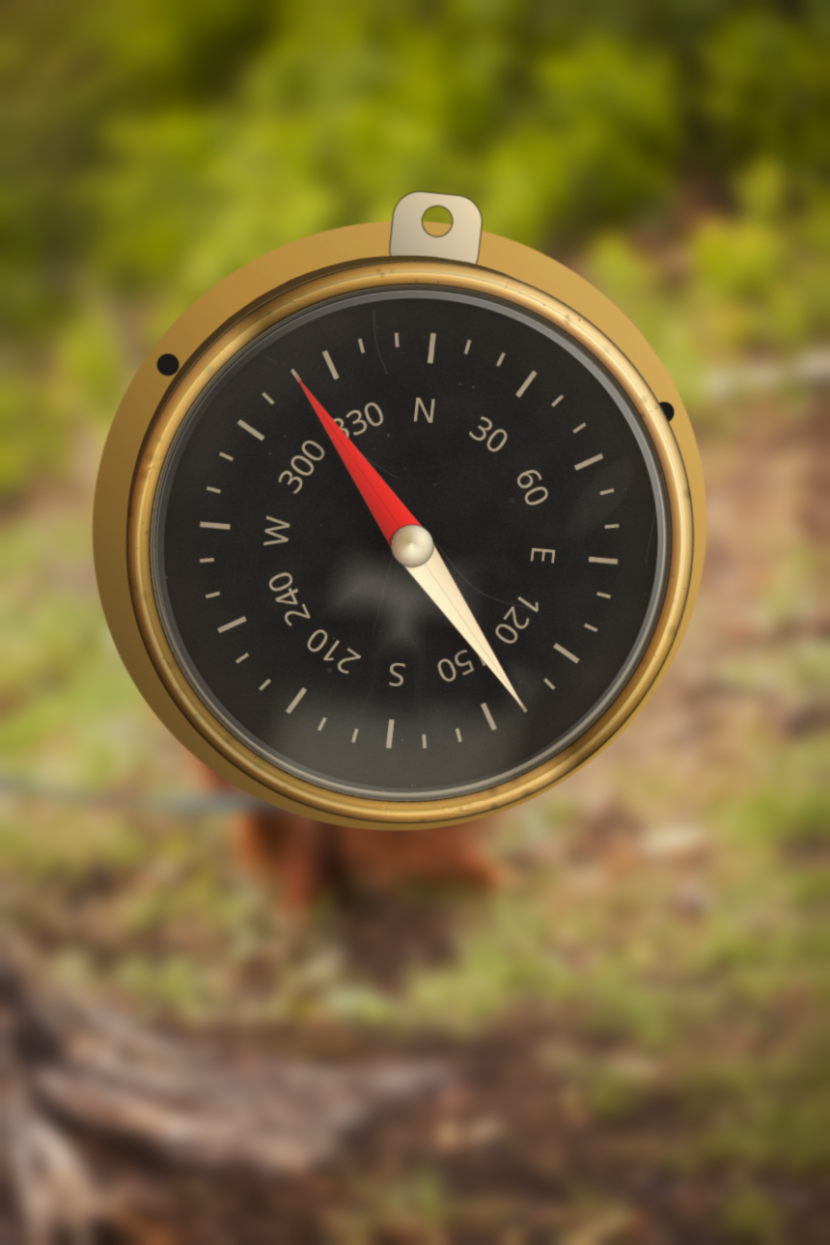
320 °
